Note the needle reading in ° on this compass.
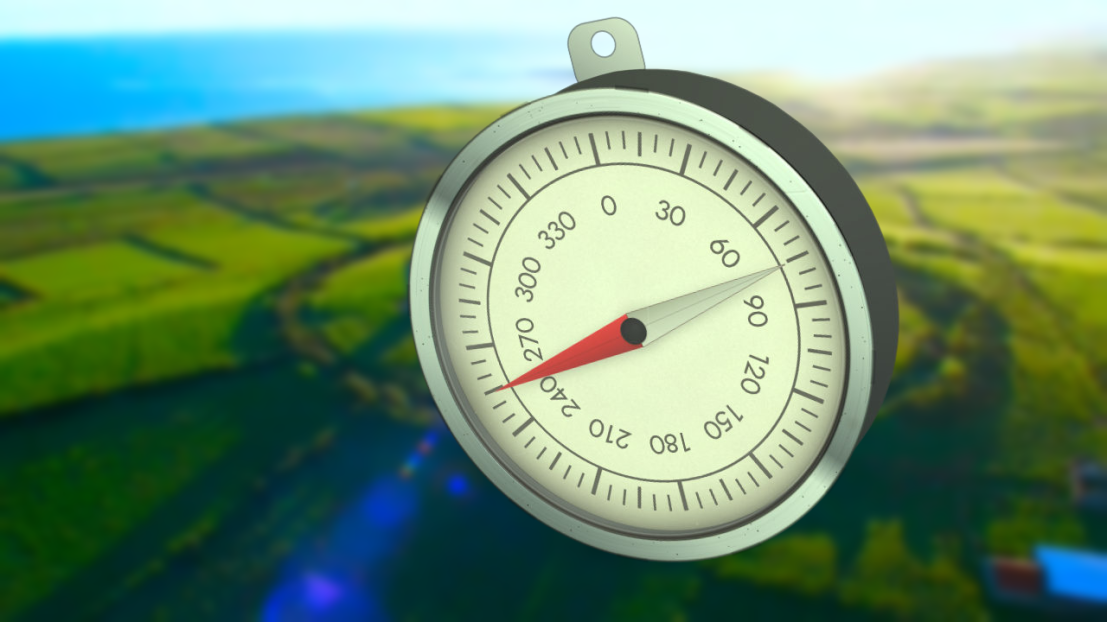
255 °
